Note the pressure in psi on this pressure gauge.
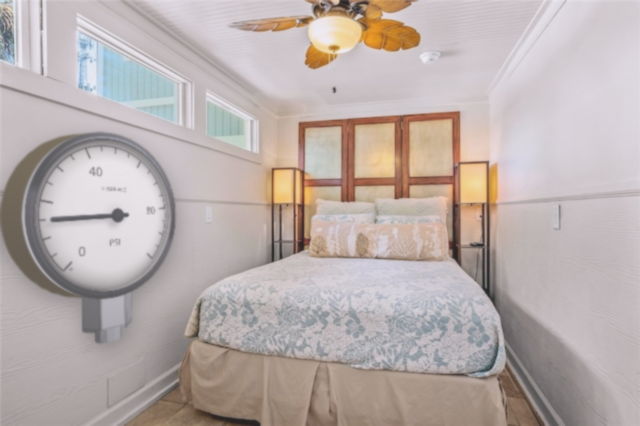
15 psi
